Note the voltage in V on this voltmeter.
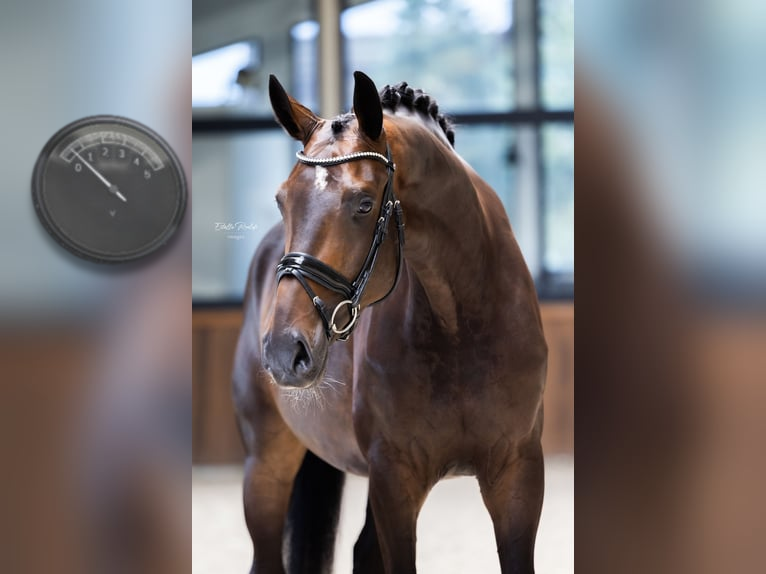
0.5 V
